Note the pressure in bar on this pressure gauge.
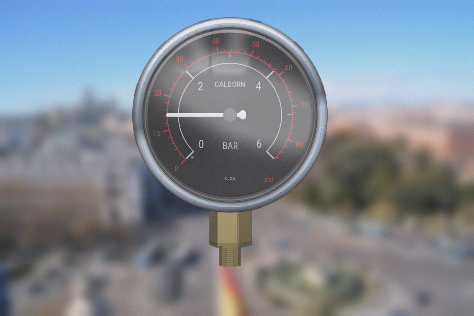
1 bar
